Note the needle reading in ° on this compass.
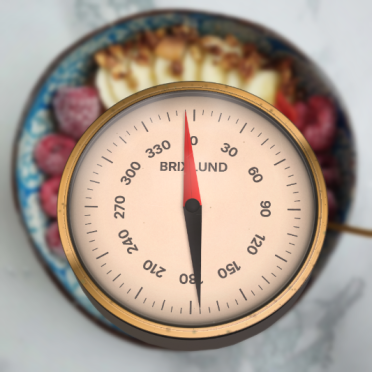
355 °
